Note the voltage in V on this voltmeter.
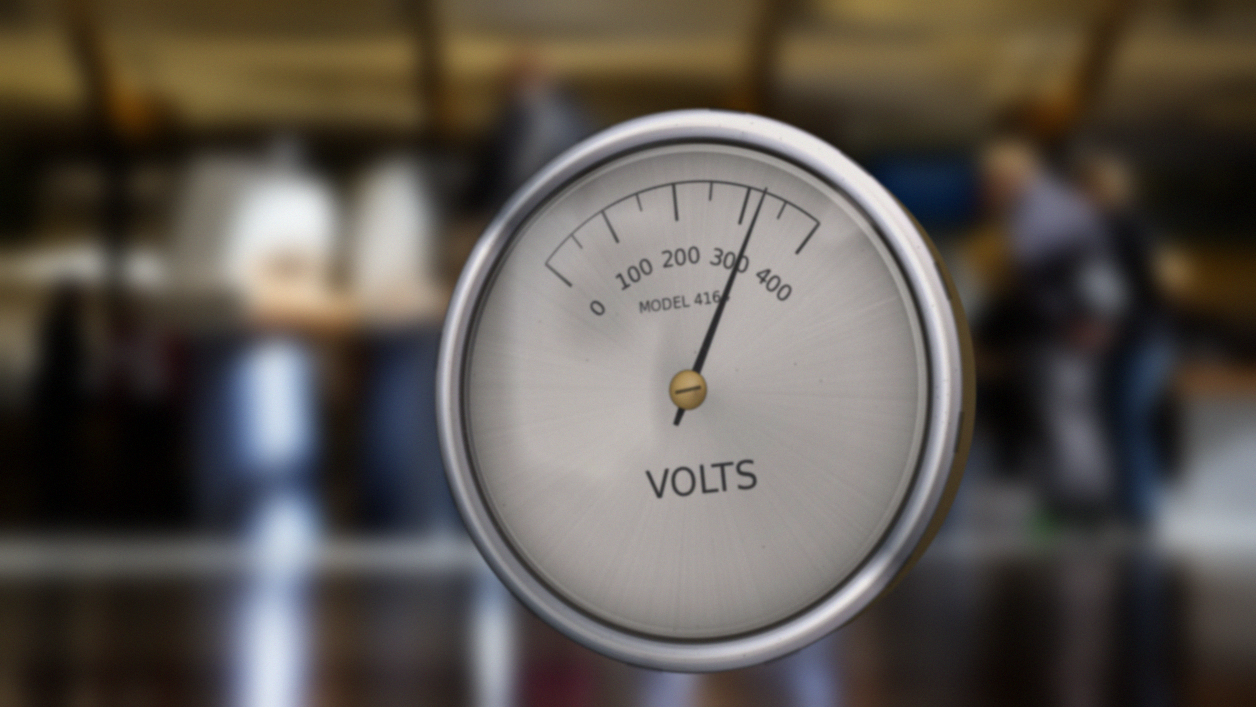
325 V
